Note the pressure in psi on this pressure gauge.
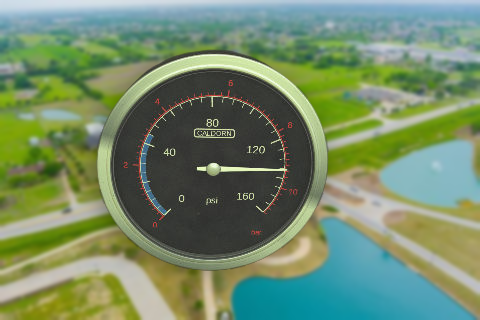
135 psi
